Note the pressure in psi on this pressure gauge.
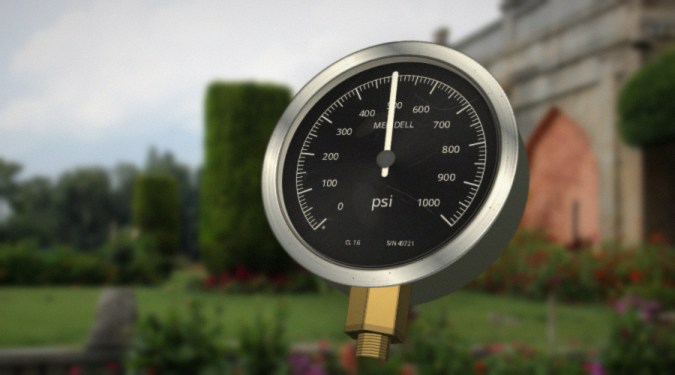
500 psi
